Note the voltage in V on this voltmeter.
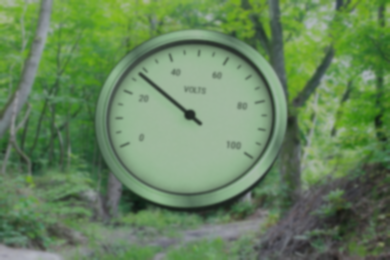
27.5 V
